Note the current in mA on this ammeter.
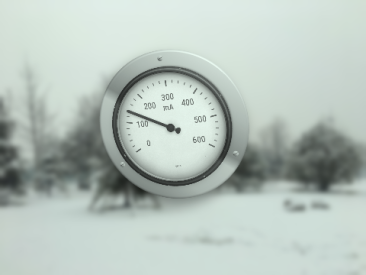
140 mA
